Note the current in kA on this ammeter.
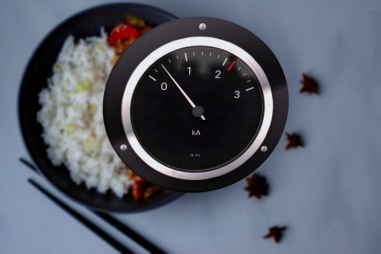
0.4 kA
